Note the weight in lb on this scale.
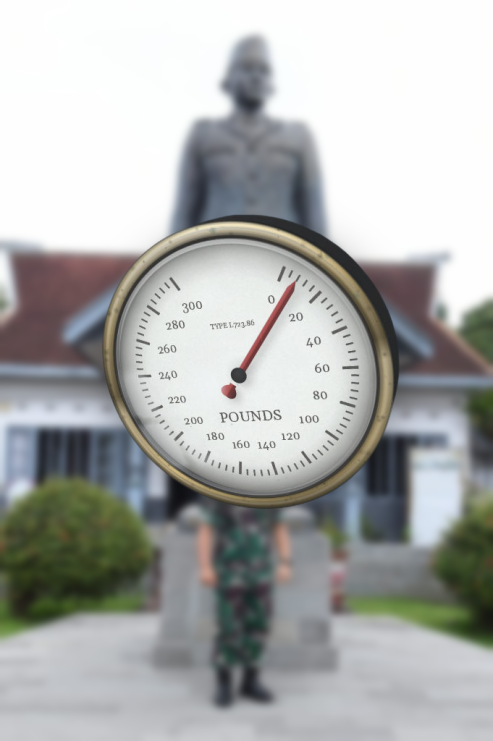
8 lb
